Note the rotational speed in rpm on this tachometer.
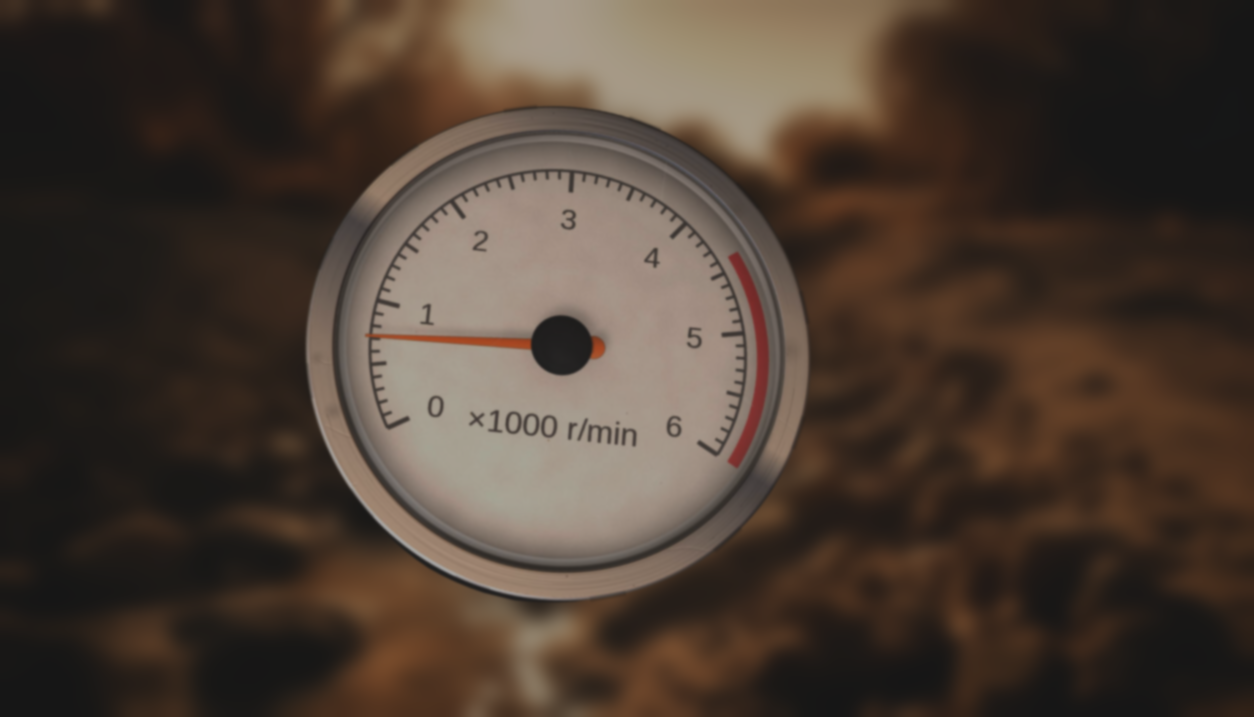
700 rpm
